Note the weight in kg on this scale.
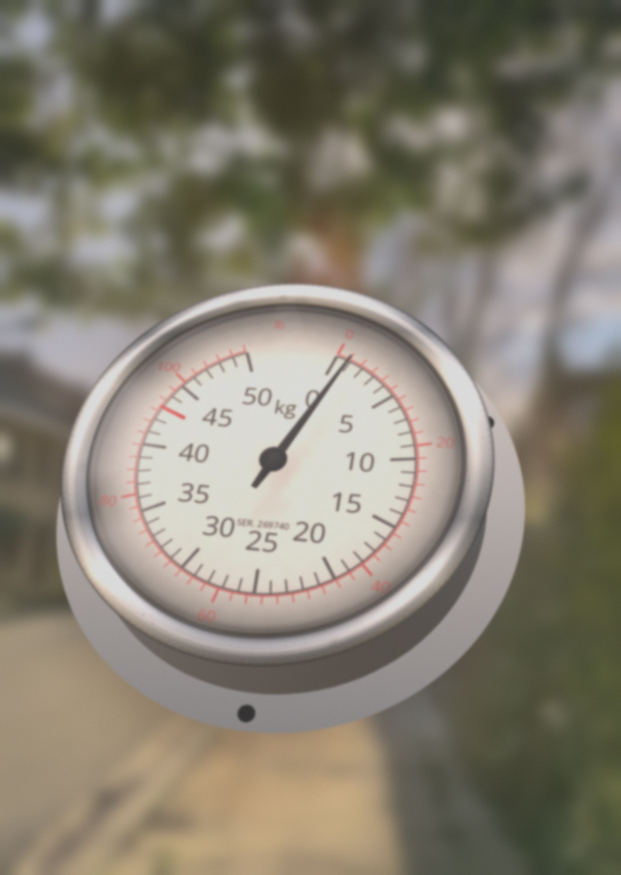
1 kg
